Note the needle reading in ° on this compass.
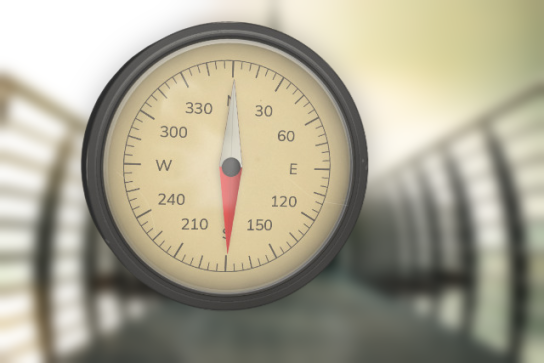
180 °
